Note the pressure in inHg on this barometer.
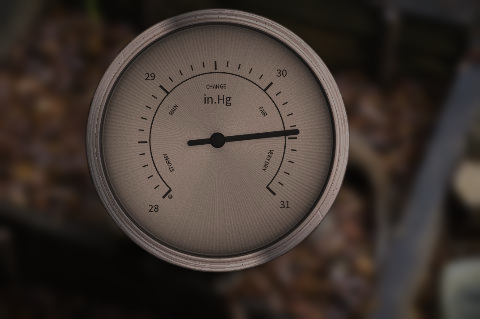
30.45 inHg
